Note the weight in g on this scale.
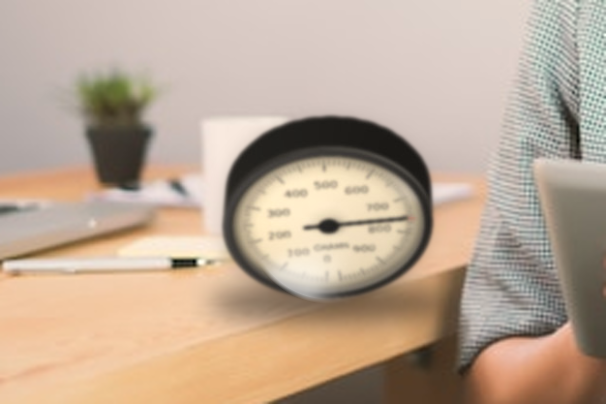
750 g
